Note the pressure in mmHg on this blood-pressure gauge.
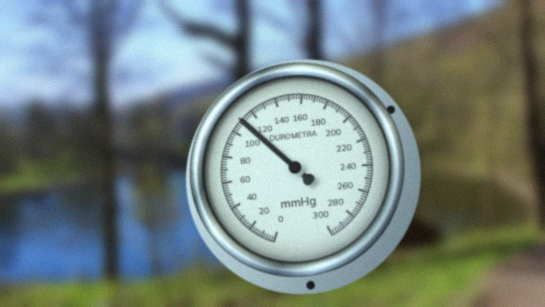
110 mmHg
